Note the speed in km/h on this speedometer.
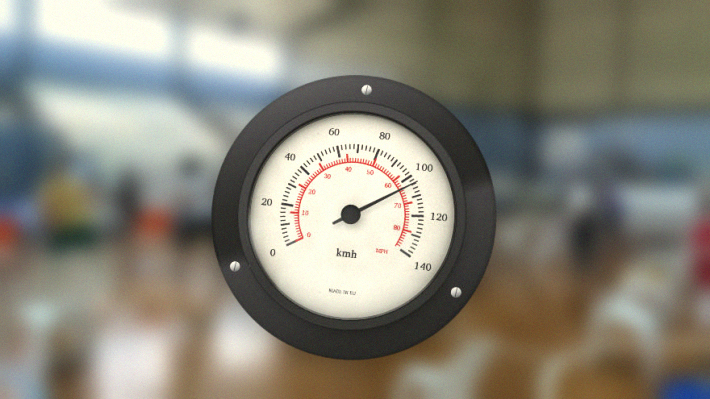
104 km/h
